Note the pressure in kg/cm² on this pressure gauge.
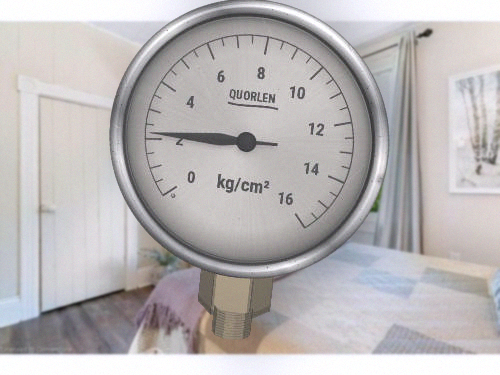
2.25 kg/cm²
